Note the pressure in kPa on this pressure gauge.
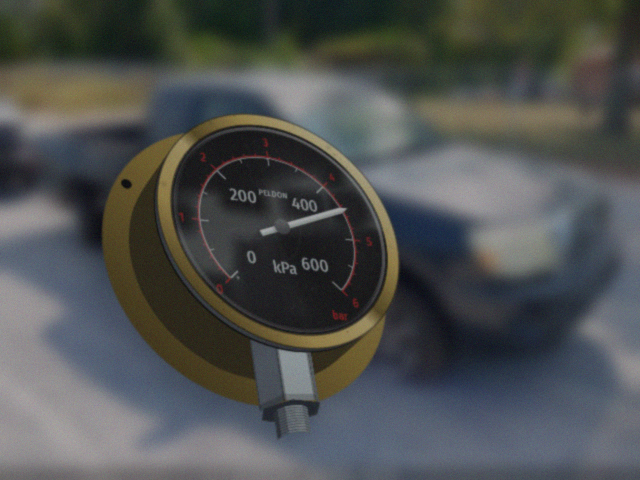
450 kPa
